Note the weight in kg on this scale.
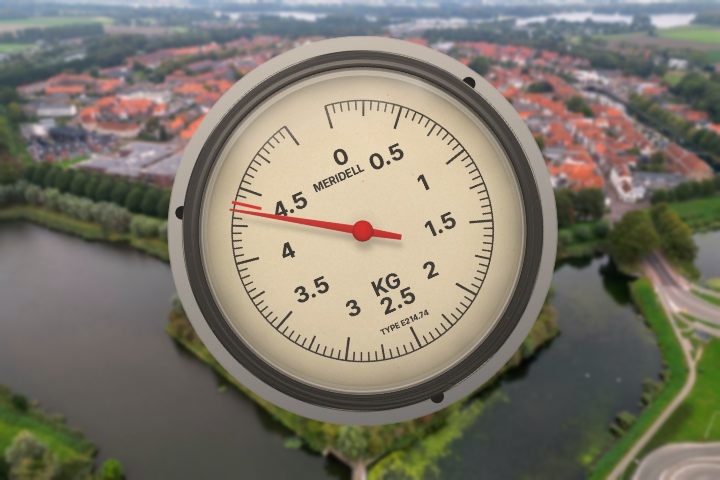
4.35 kg
